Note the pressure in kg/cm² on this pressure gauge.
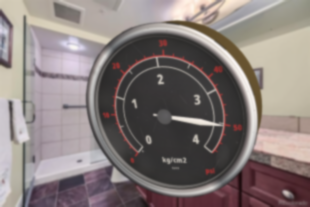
3.5 kg/cm²
